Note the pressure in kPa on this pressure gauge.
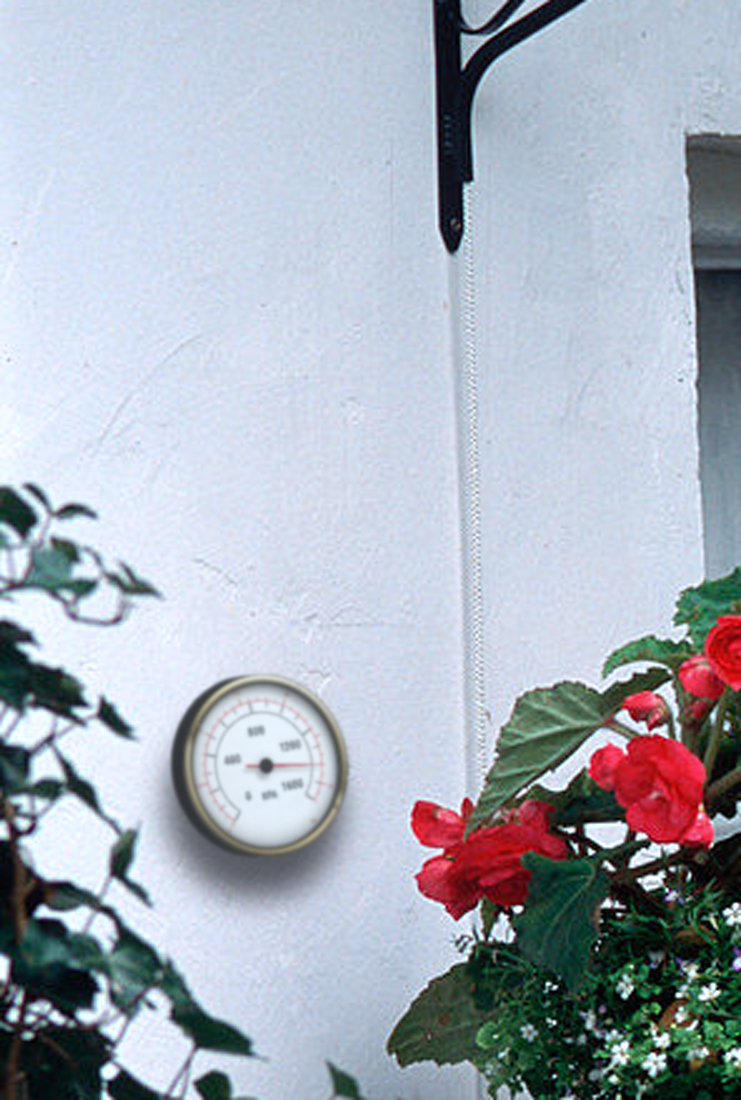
1400 kPa
